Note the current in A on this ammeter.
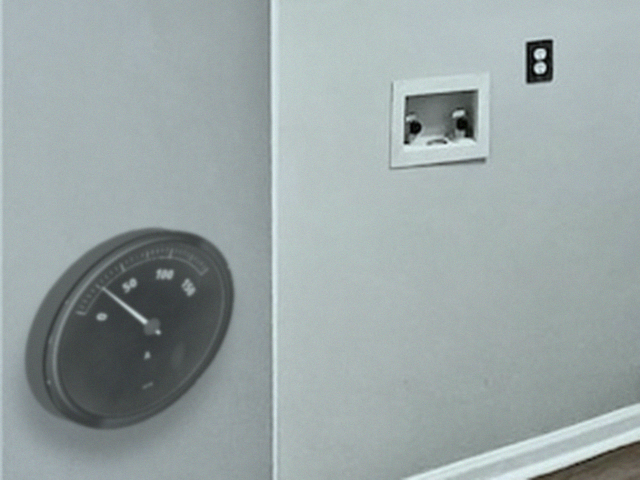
25 A
